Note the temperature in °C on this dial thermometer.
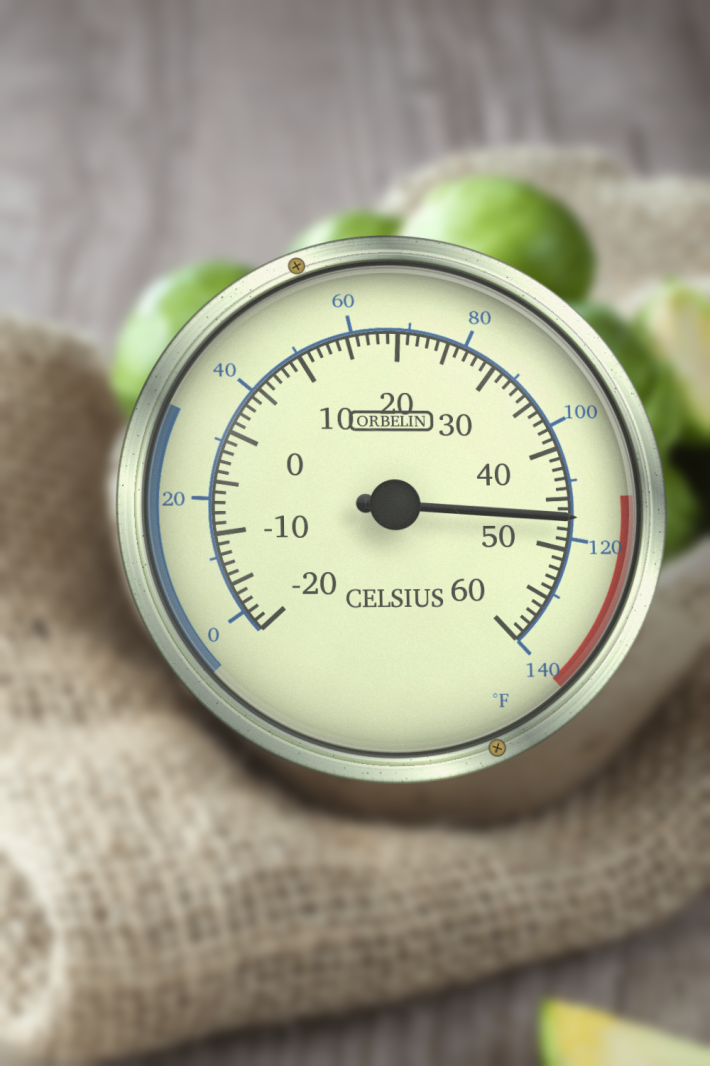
47 °C
